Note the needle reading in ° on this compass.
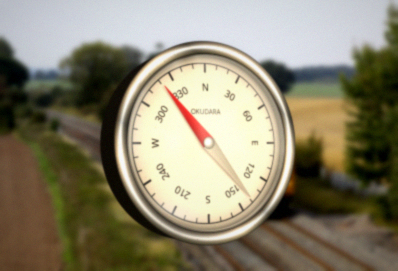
320 °
